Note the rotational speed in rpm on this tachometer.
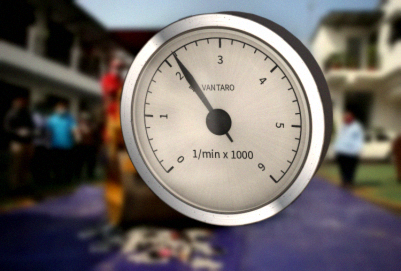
2200 rpm
